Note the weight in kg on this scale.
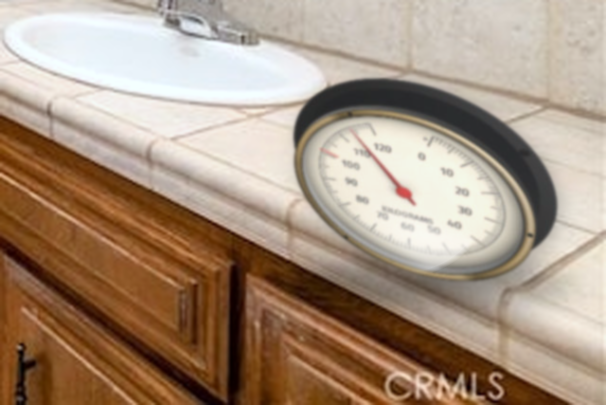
115 kg
